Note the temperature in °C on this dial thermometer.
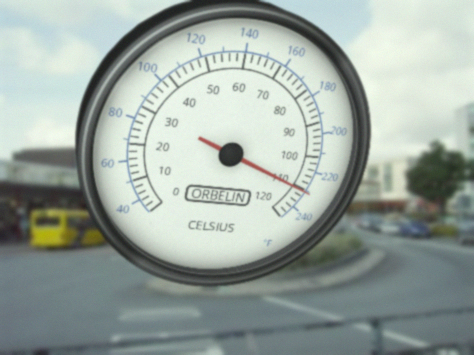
110 °C
